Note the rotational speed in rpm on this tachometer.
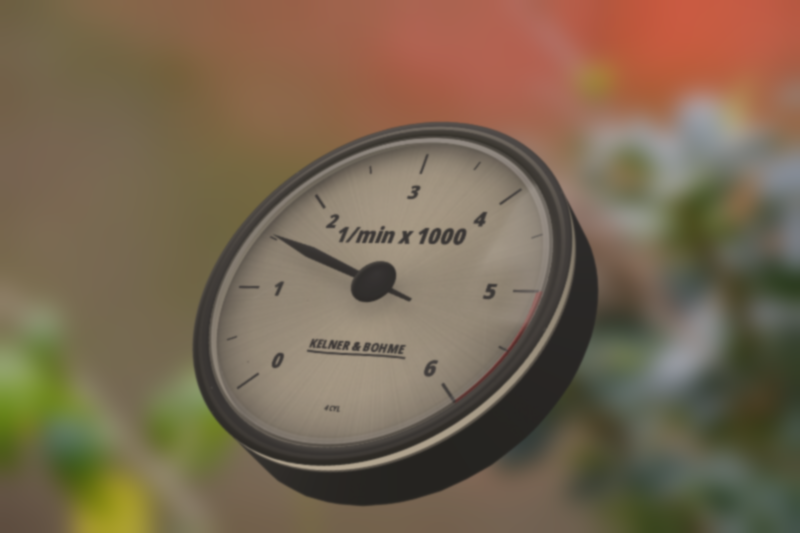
1500 rpm
